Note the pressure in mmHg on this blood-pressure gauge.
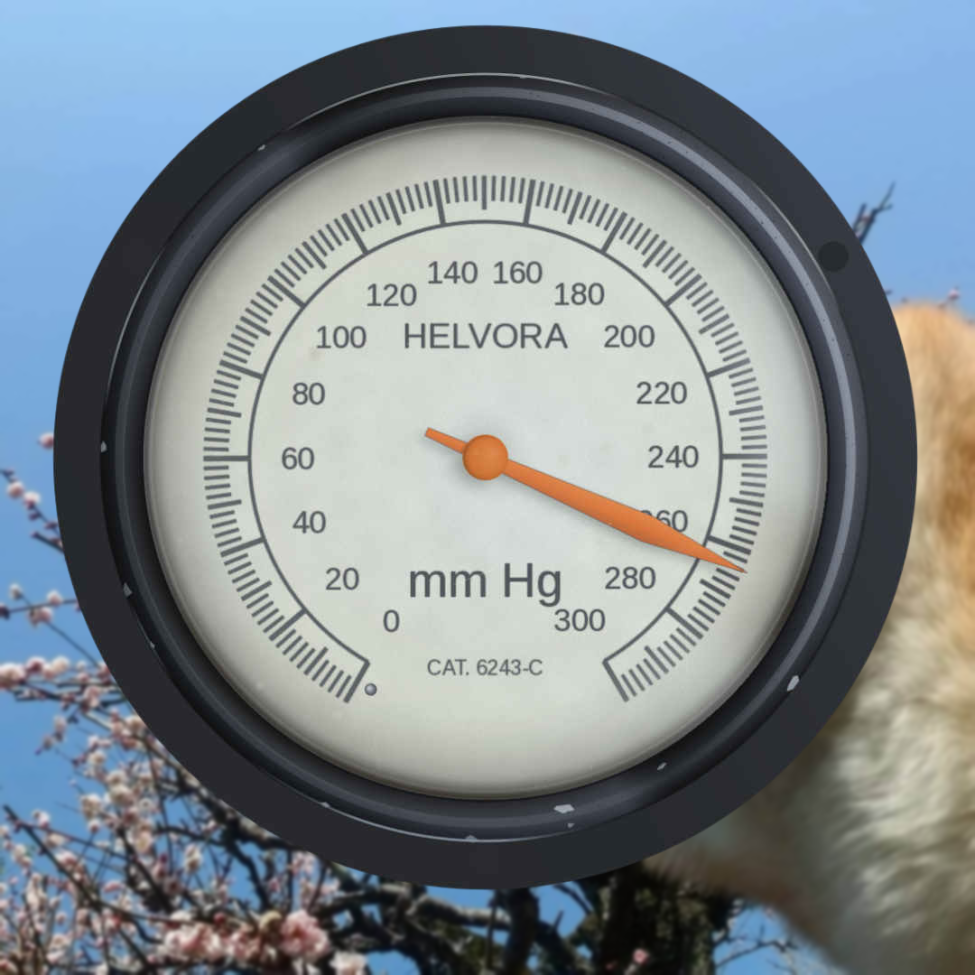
264 mmHg
